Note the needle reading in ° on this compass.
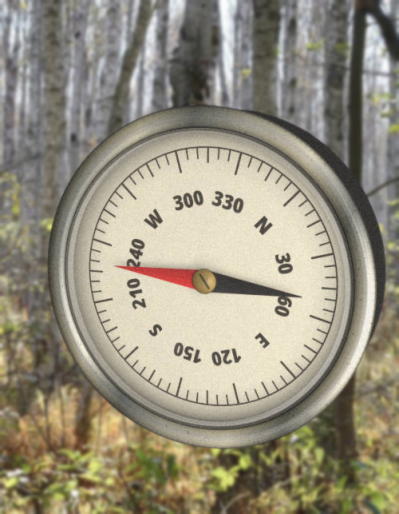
230 °
